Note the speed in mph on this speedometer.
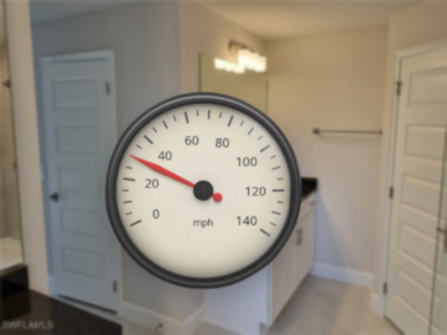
30 mph
